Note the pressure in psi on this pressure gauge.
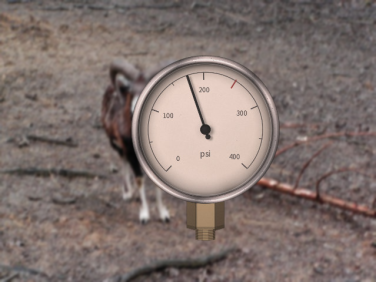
175 psi
